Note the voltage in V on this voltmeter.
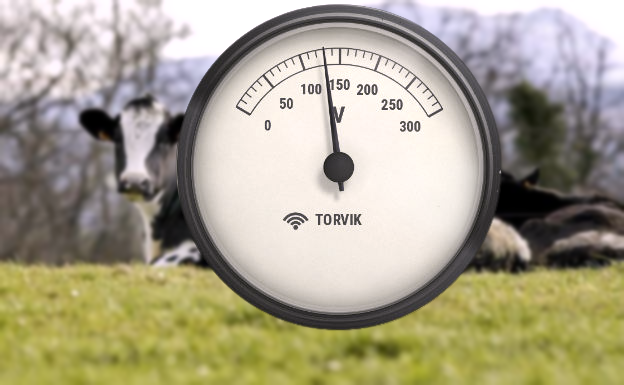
130 V
